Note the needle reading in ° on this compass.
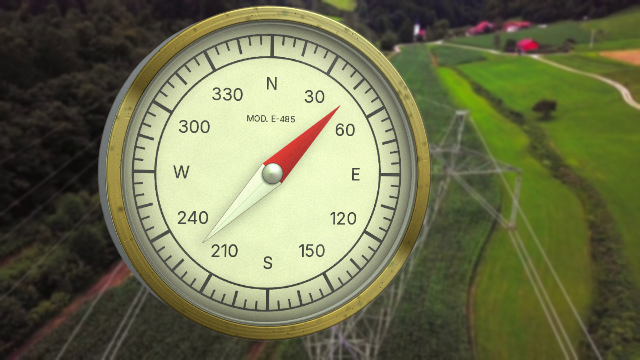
45 °
